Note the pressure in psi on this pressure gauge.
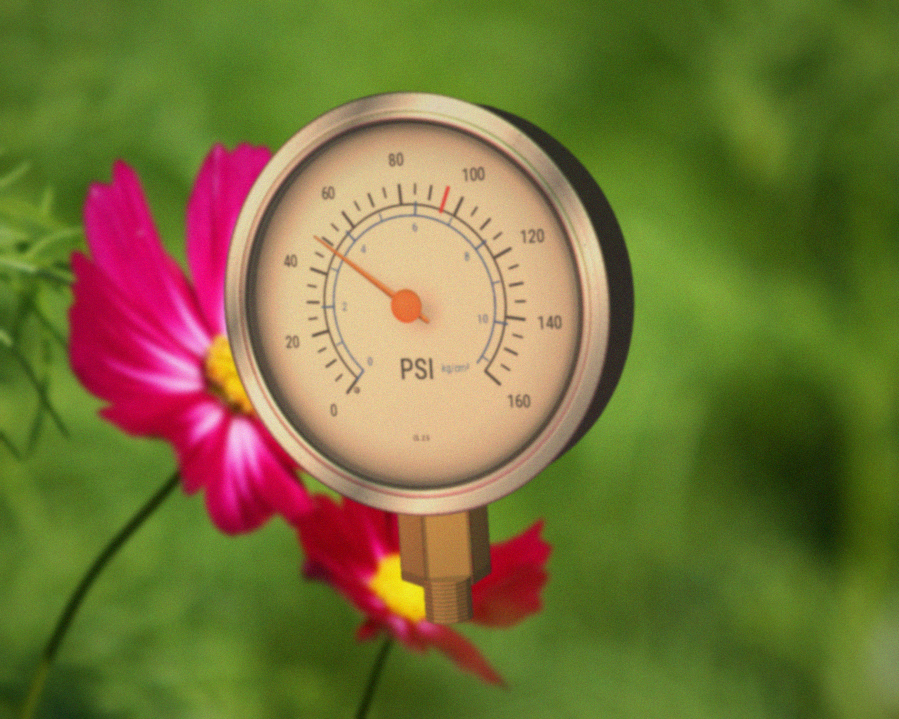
50 psi
